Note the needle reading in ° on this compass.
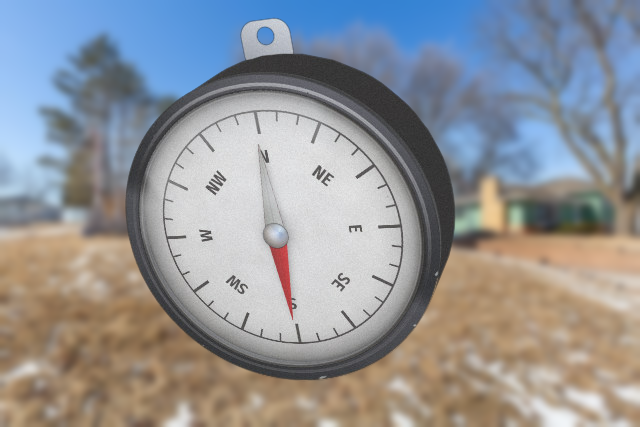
180 °
